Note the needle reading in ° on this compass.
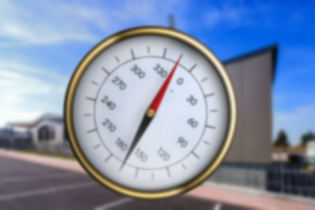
345 °
